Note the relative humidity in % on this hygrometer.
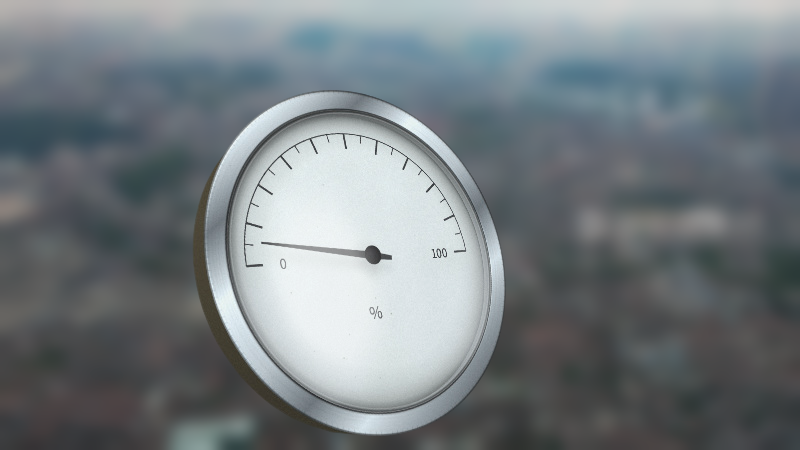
5 %
